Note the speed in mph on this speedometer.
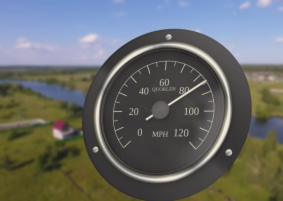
85 mph
